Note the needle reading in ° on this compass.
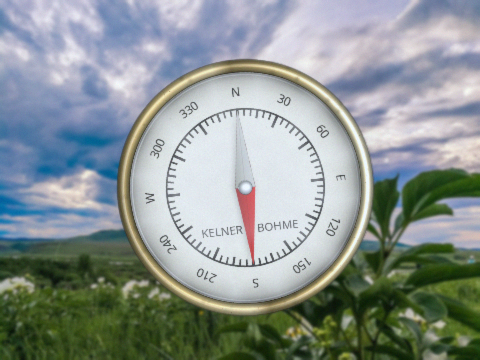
180 °
